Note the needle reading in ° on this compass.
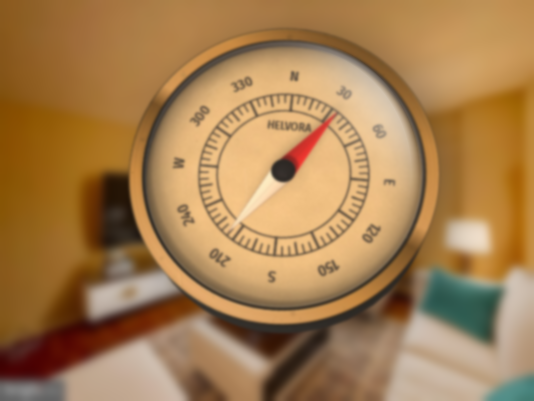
35 °
